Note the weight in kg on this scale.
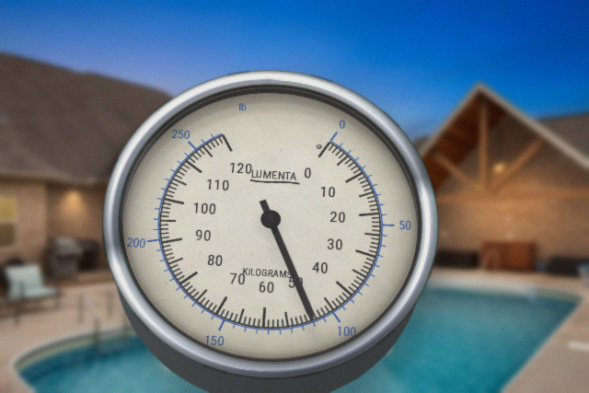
50 kg
